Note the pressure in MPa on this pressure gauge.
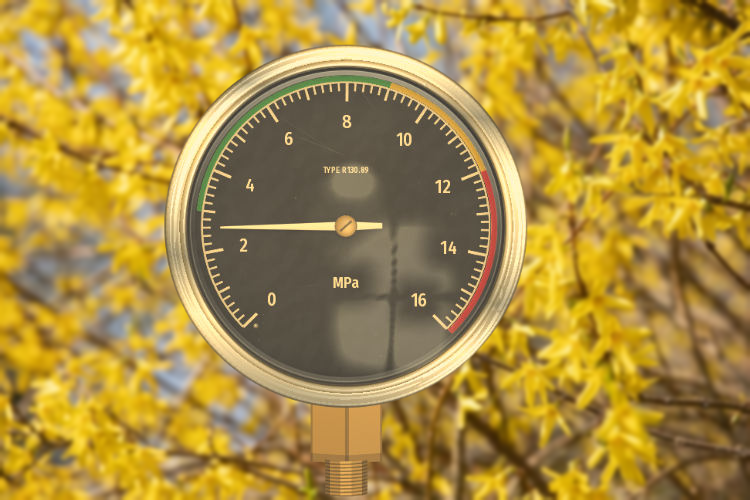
2.6 MPa
